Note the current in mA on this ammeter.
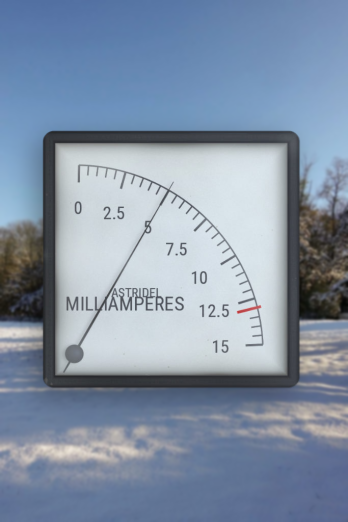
5 mA
